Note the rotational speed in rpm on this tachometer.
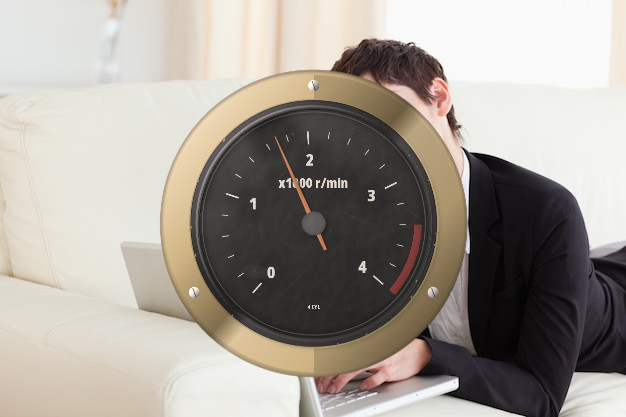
1700 rpm
